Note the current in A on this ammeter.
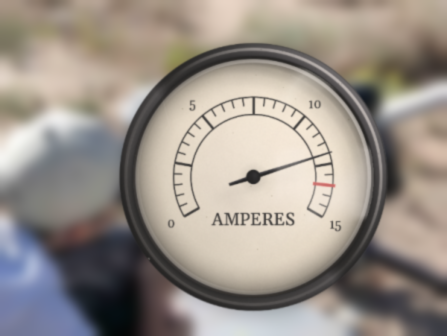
12 A
